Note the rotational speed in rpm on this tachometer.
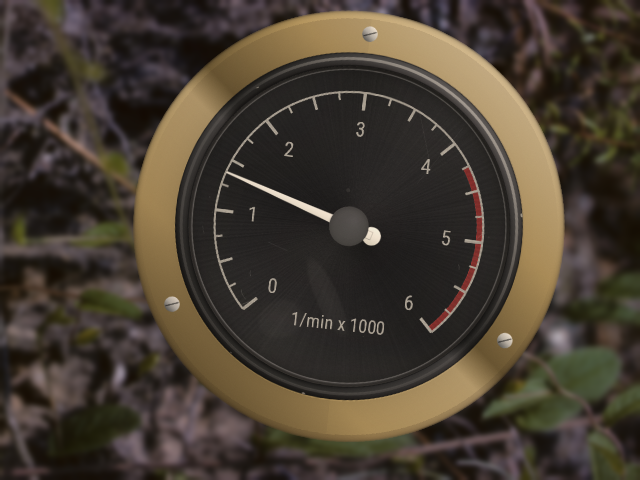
1375 rpm
